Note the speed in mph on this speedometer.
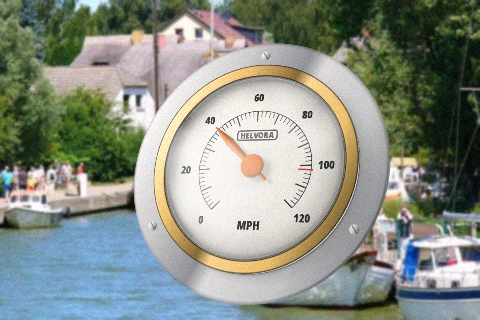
40 mph
